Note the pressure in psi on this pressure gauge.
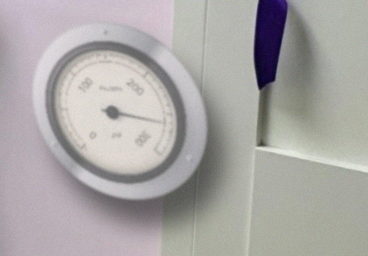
260 psi
